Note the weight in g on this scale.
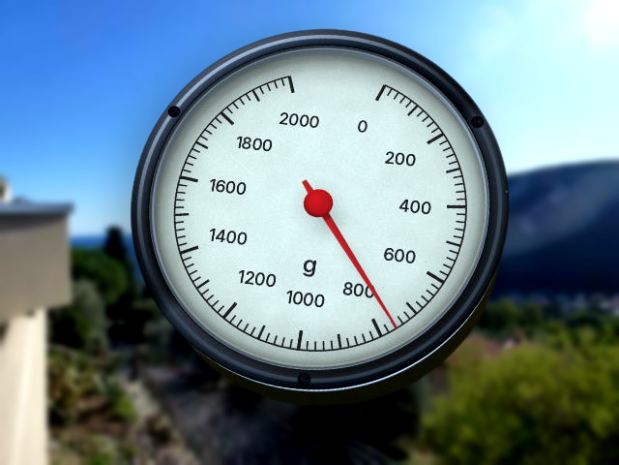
760 g
